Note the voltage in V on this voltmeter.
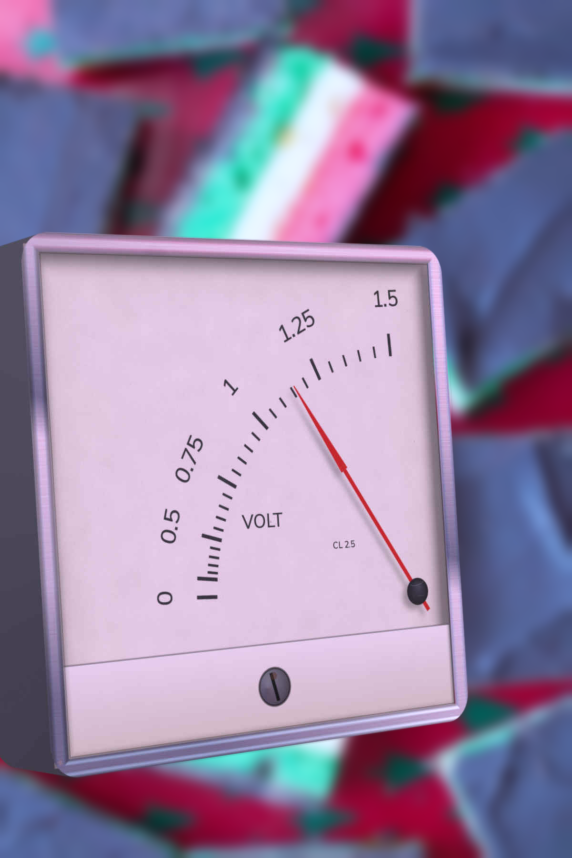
1.15 V
